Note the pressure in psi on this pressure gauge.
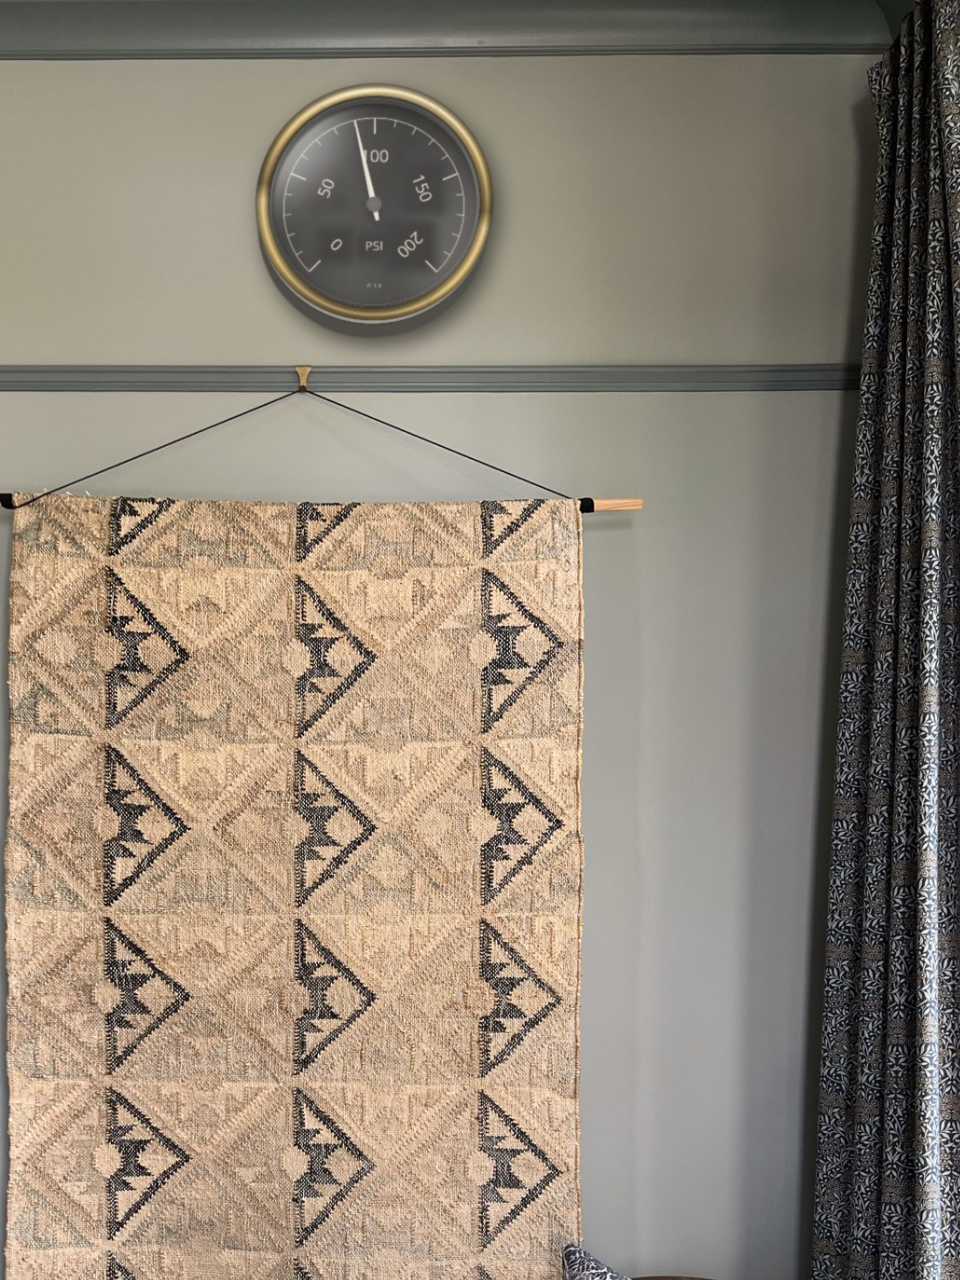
90 psi
